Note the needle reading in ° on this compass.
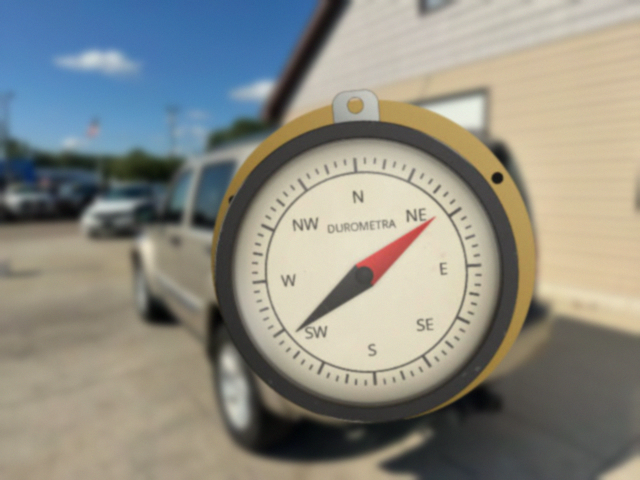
55 °
